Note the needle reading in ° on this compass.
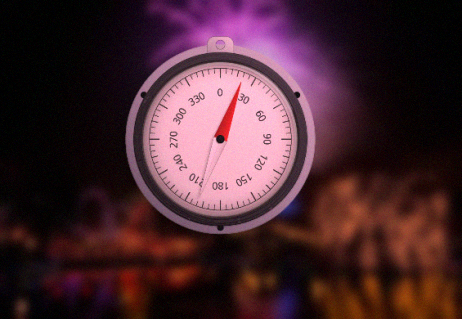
20 °
